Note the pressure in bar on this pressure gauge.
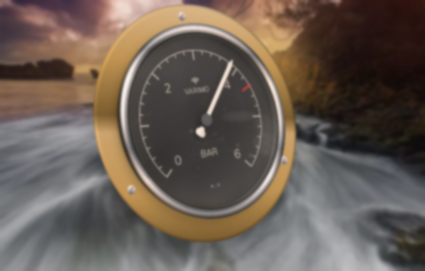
3.8 bar
